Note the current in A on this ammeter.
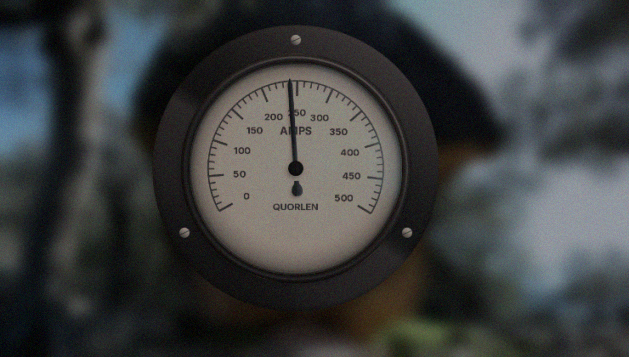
240 A
